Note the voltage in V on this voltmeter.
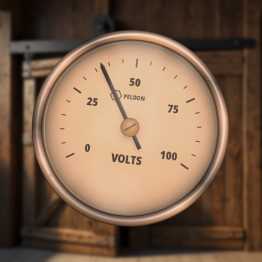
37.5 V
